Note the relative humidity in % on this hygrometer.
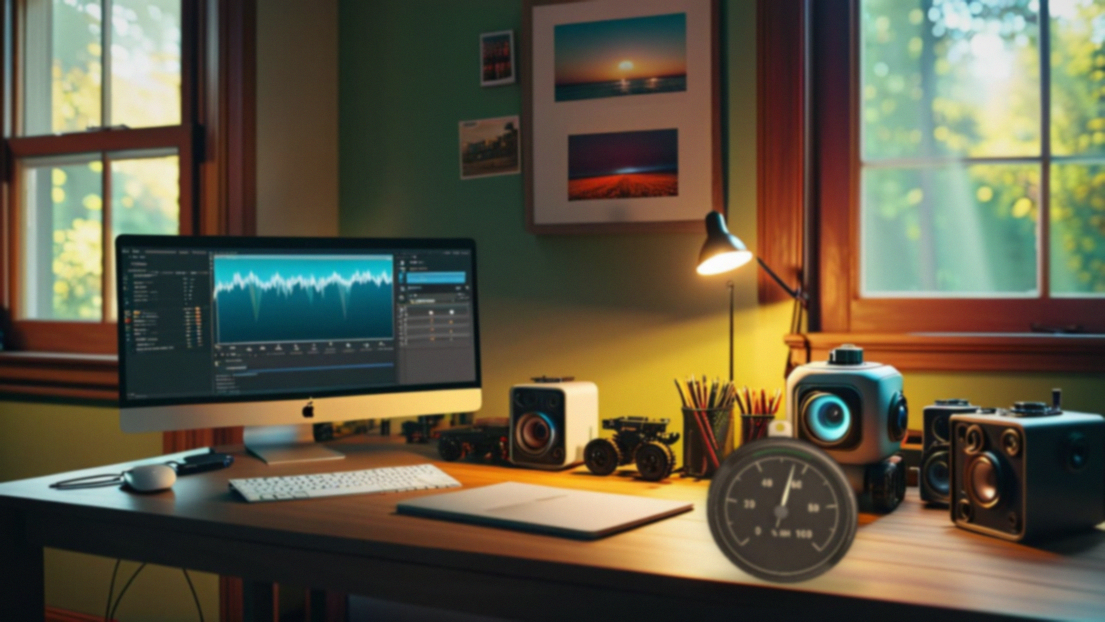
55 %
